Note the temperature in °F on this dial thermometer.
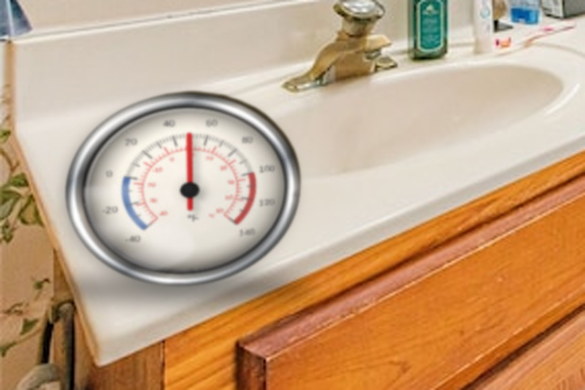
50 °F
